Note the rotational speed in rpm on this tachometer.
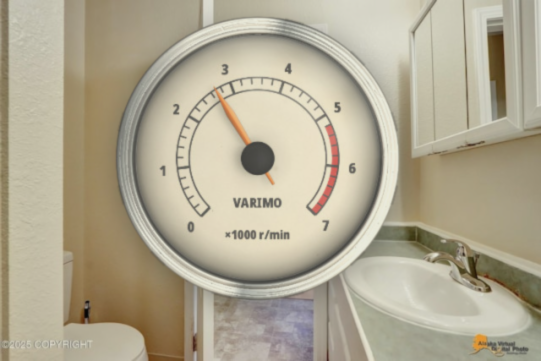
2700 rpm
